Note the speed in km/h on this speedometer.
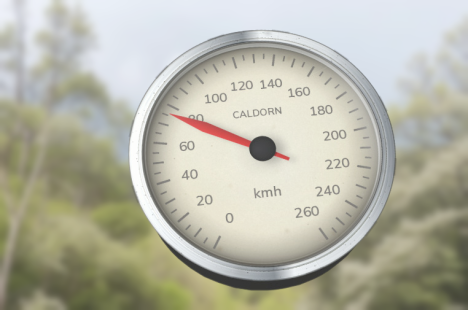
75 km/h
